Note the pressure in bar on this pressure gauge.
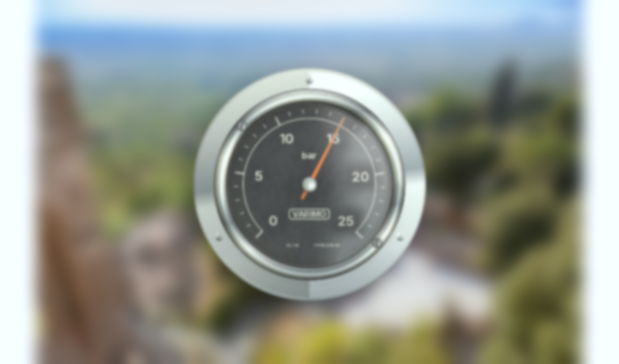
15 bar
